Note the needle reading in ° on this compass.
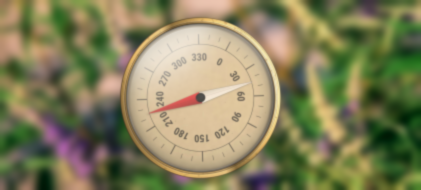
225 °
